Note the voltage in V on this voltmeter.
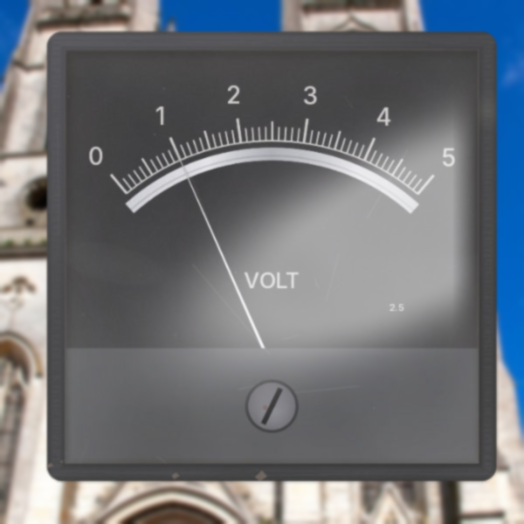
1 V
